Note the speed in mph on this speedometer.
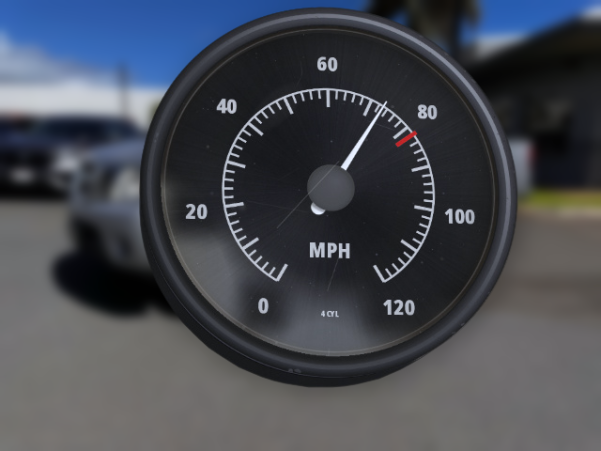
73 mph
